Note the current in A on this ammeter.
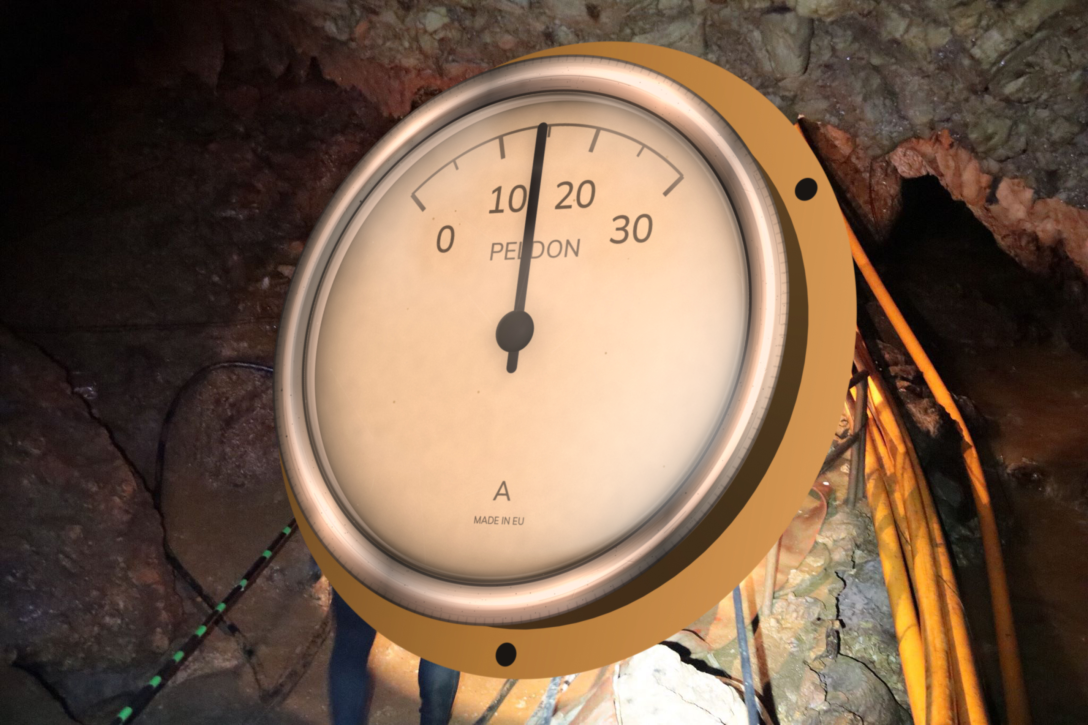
15 A
